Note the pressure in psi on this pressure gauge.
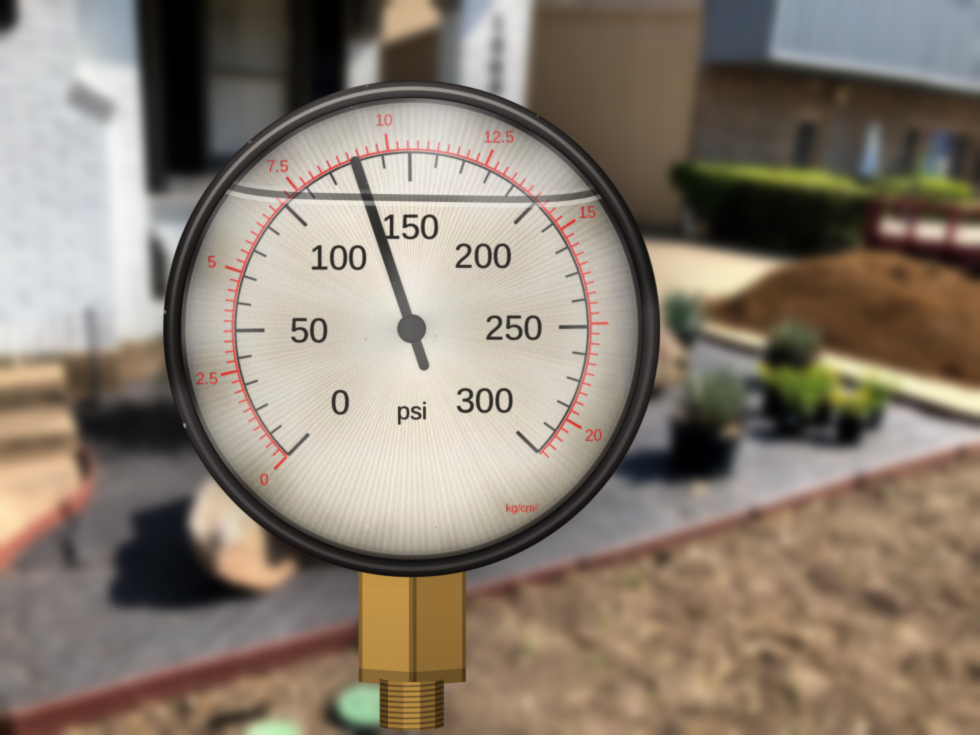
130 psi
